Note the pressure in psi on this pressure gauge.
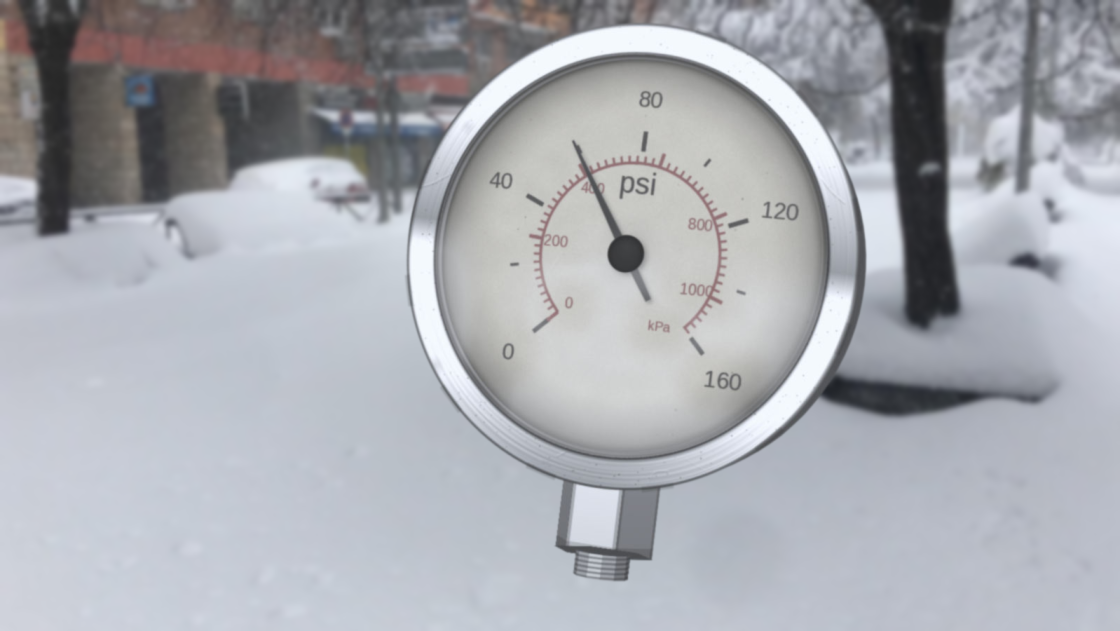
60 psi
